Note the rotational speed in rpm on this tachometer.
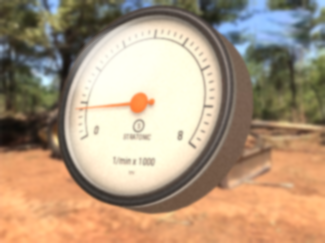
800 rpm
